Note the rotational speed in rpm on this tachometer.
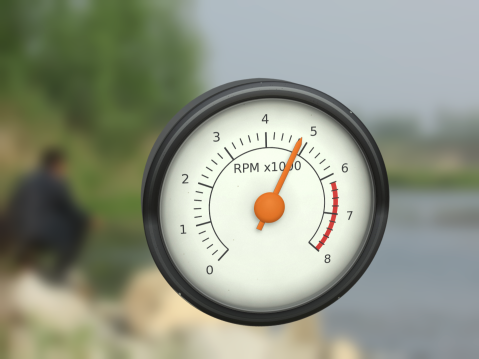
4800 rpm
